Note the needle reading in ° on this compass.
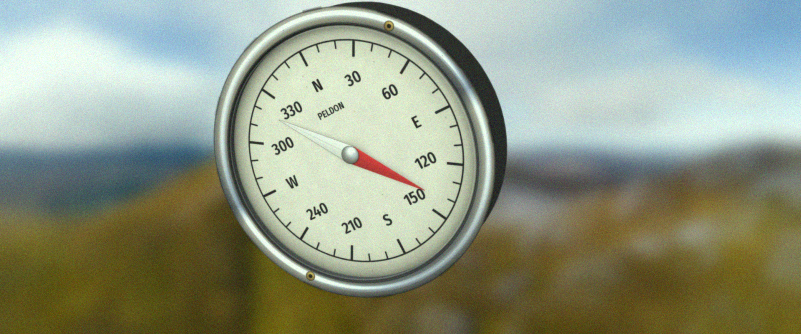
140 °
